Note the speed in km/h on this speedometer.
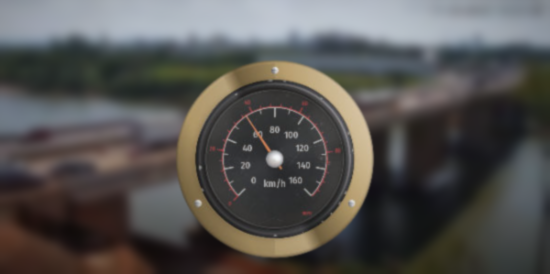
60 km/h
